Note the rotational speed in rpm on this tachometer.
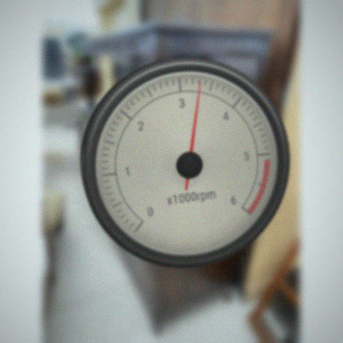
3300 rpm
